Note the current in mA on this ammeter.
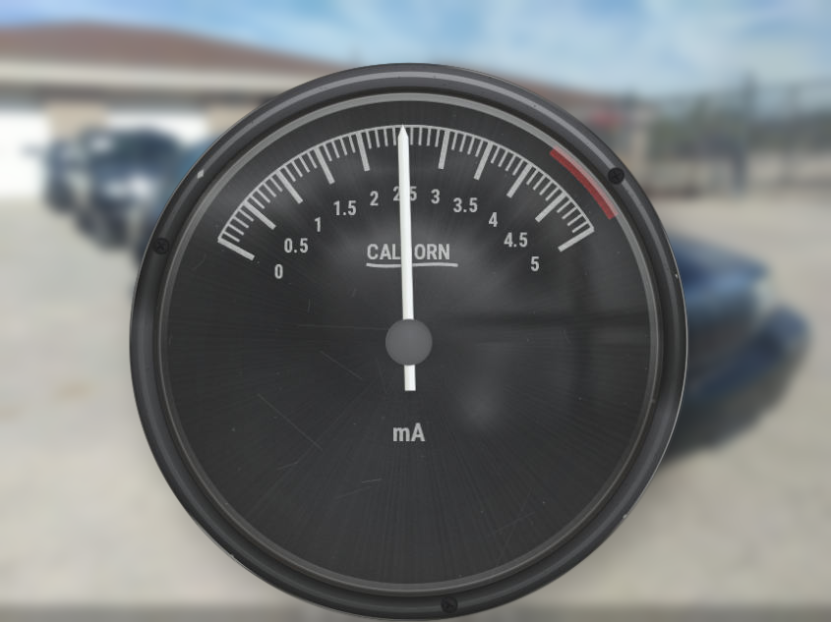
2.5 mA
